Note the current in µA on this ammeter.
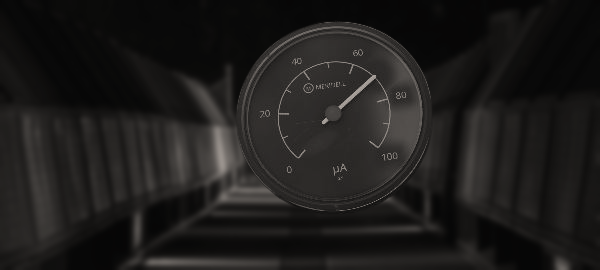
70 µA
